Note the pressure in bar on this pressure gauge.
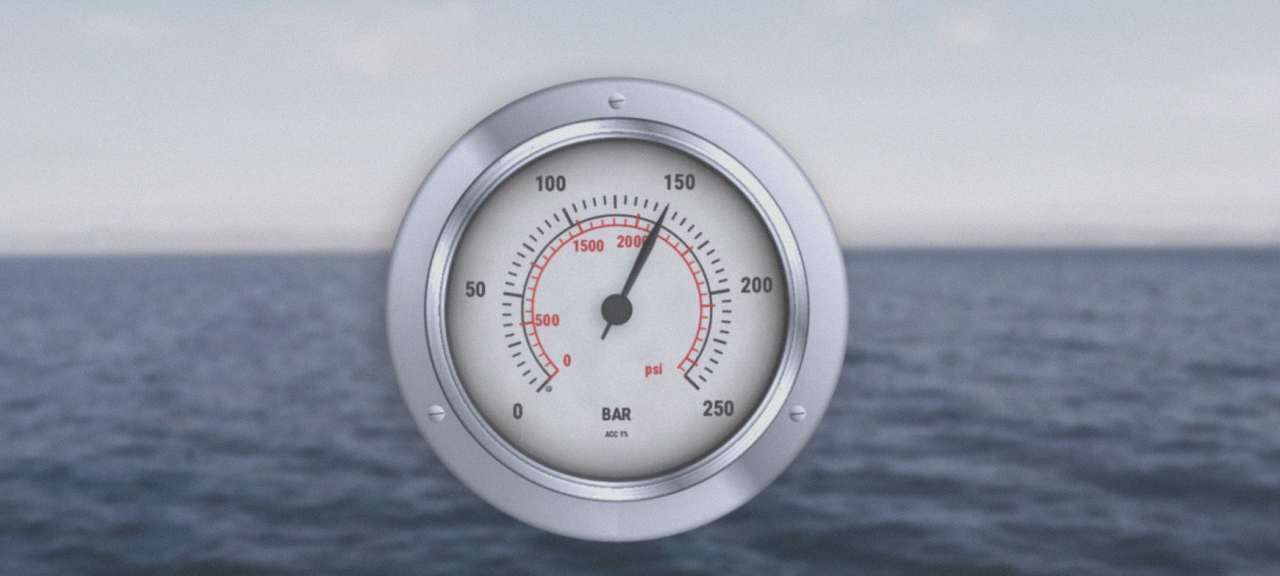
150 bar
